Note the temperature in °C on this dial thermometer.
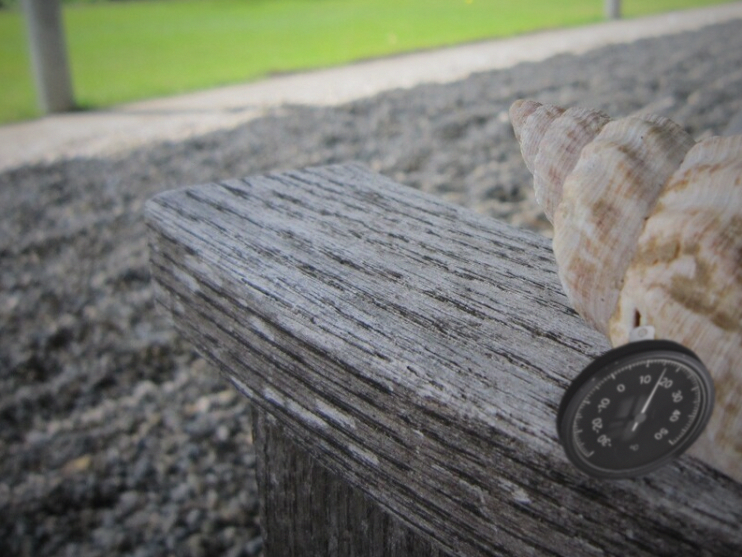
15 °C
